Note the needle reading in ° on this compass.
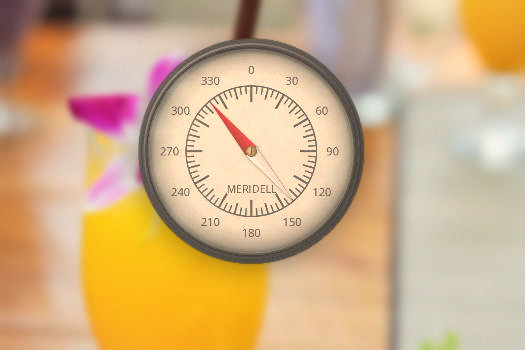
320 °
